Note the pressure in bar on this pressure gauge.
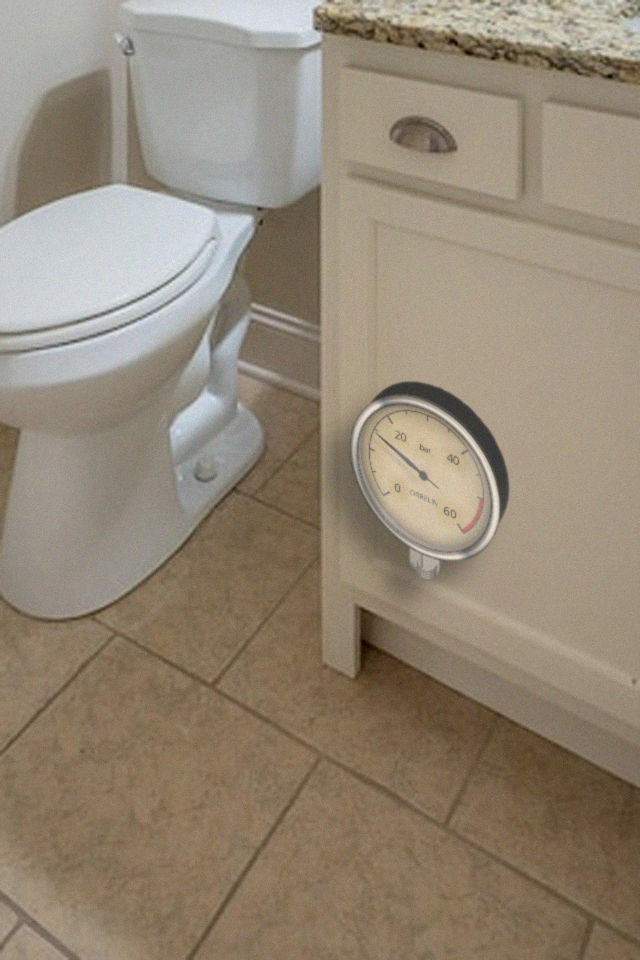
15 bar
